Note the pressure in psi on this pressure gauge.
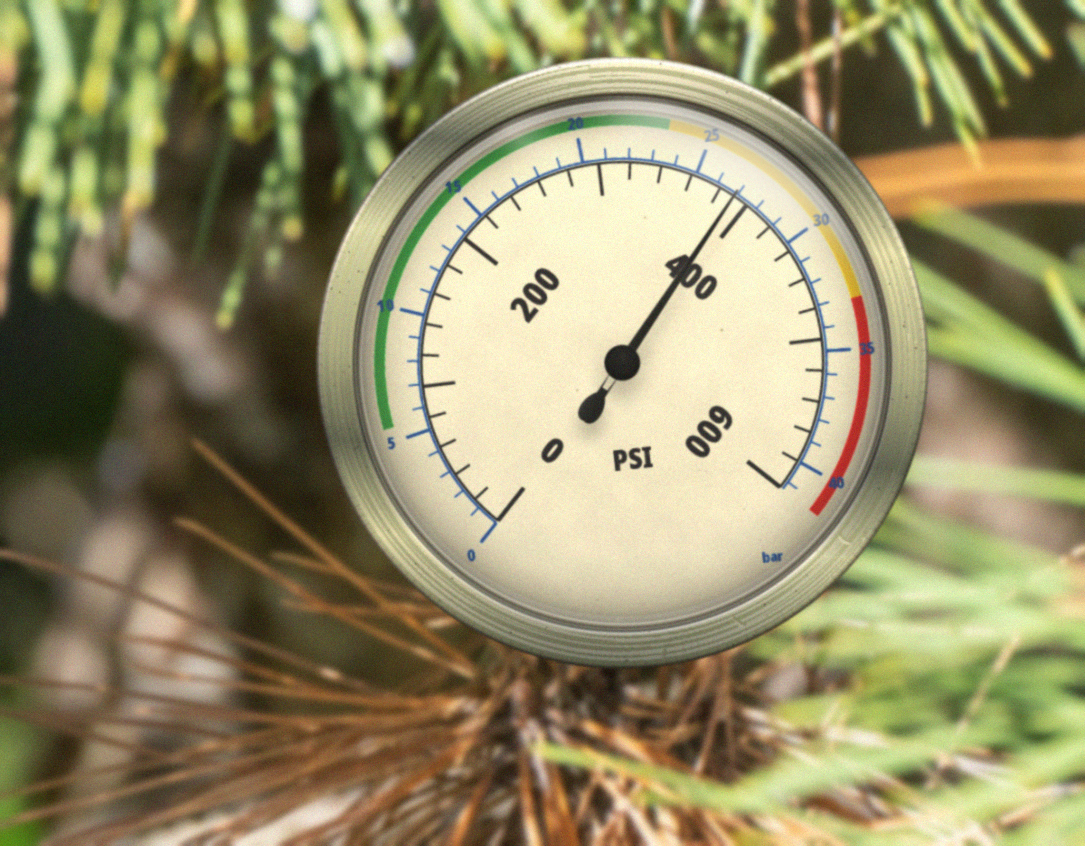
390 psi
